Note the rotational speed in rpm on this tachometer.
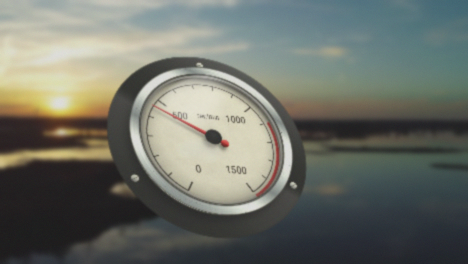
450 rpm
